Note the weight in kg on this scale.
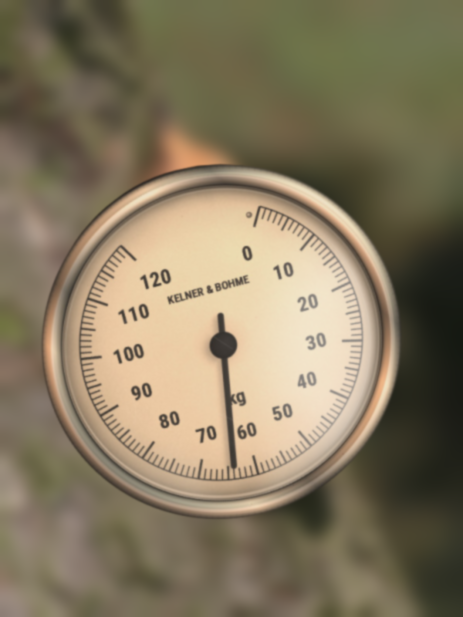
64 kg
